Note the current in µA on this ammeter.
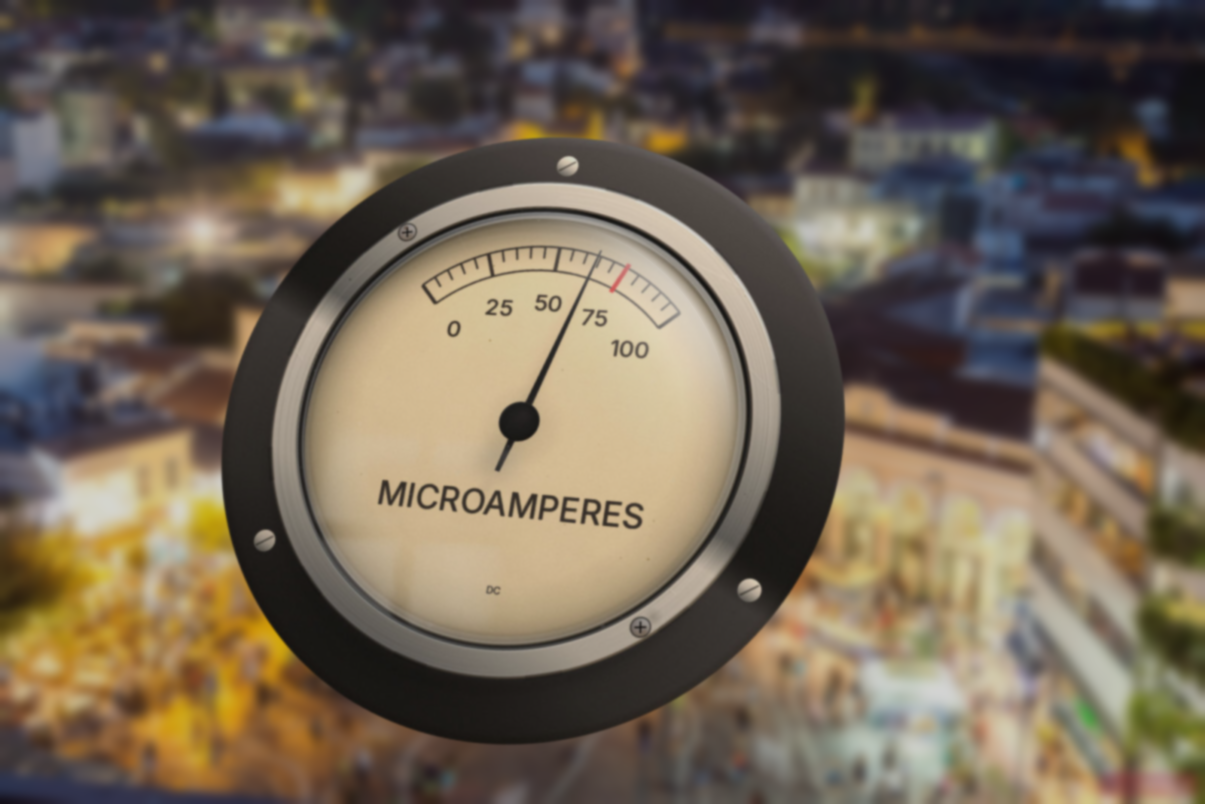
65 µA
